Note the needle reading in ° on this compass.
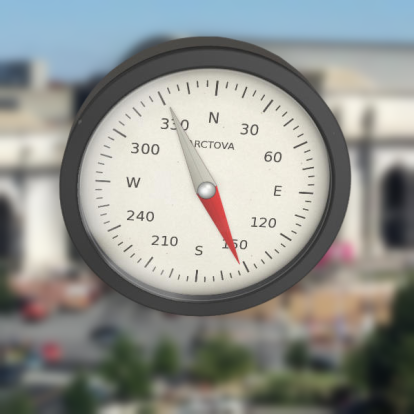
152.5 °
